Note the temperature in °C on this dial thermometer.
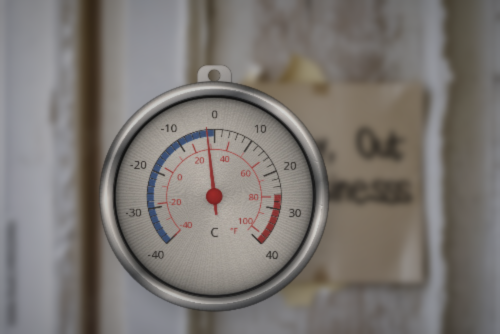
-2 °C
